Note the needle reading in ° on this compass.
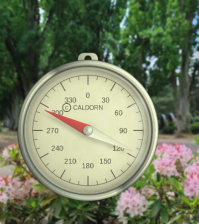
295 °
